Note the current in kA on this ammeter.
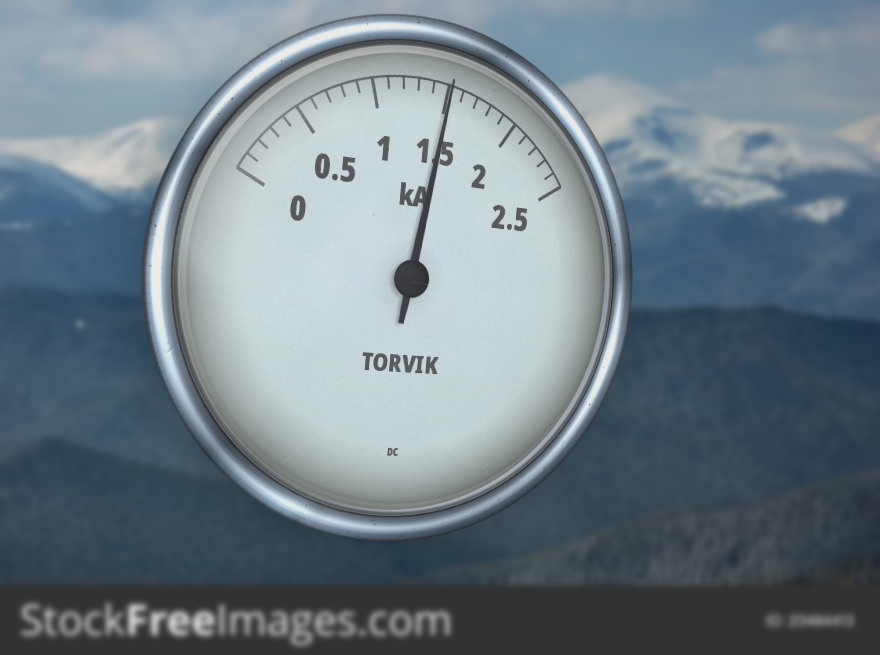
1.5 kA
